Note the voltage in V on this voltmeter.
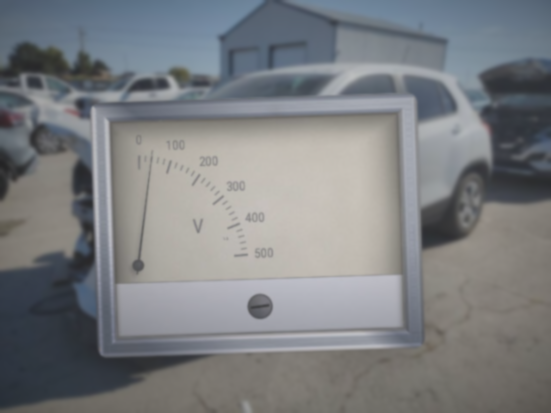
40 V
